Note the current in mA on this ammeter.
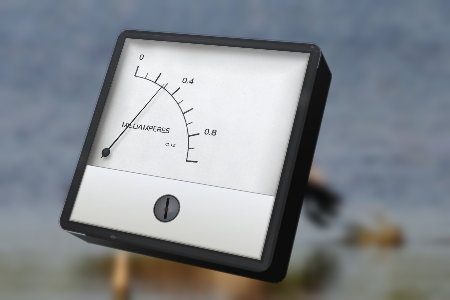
0.3 mA
